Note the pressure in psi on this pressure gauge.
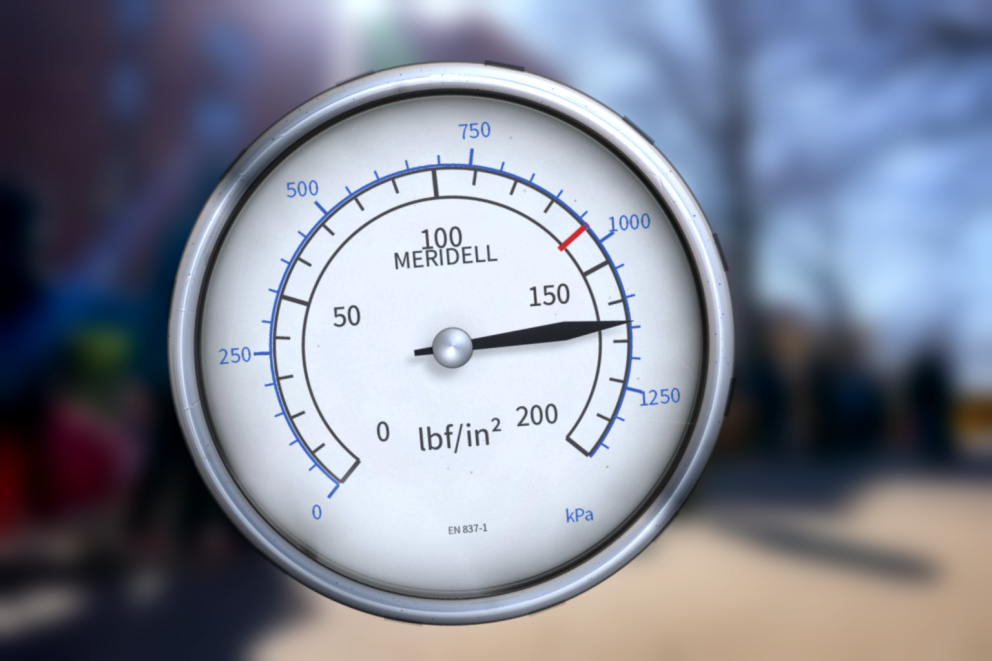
165 psi
